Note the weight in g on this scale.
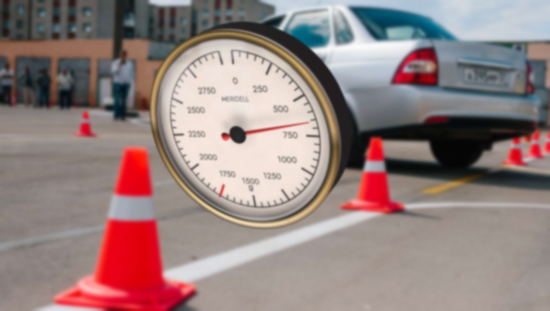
650 g
